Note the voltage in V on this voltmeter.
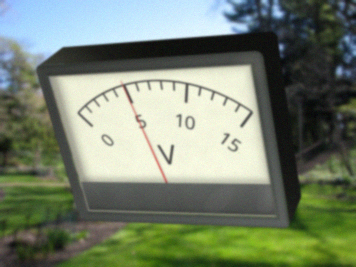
5 V
